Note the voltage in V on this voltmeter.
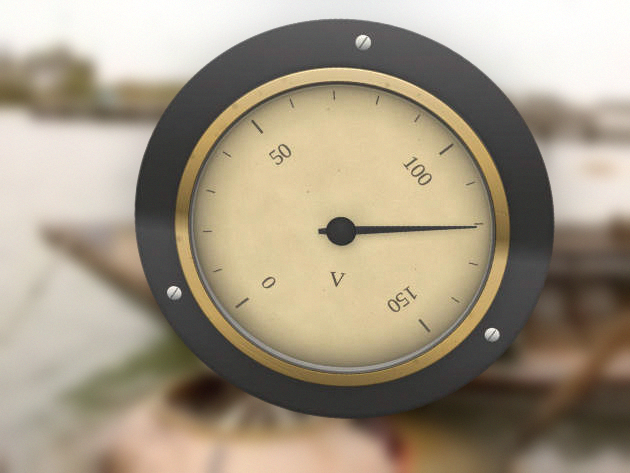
120 V
